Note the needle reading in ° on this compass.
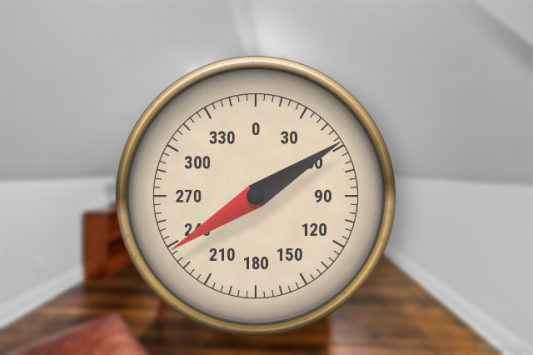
237.5 °
